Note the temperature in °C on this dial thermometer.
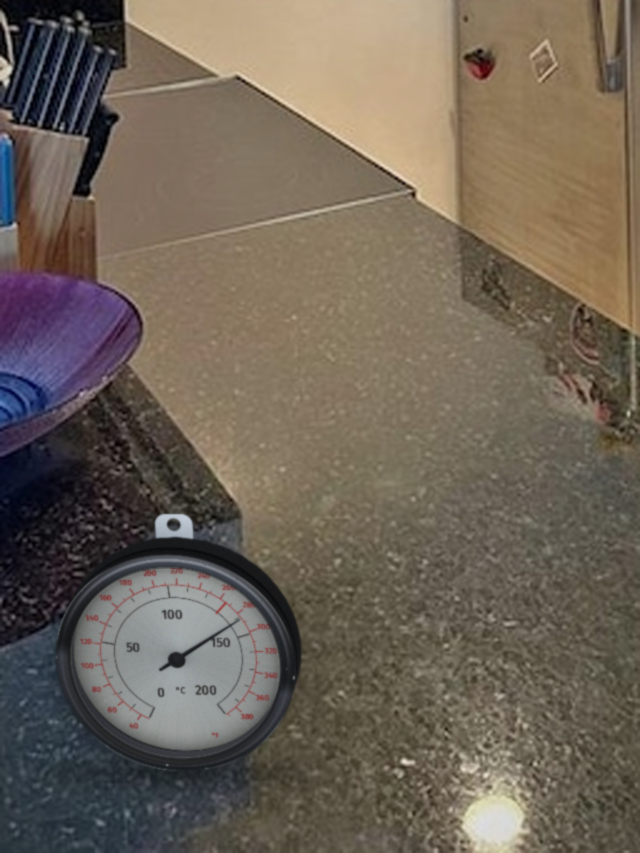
140 °C
